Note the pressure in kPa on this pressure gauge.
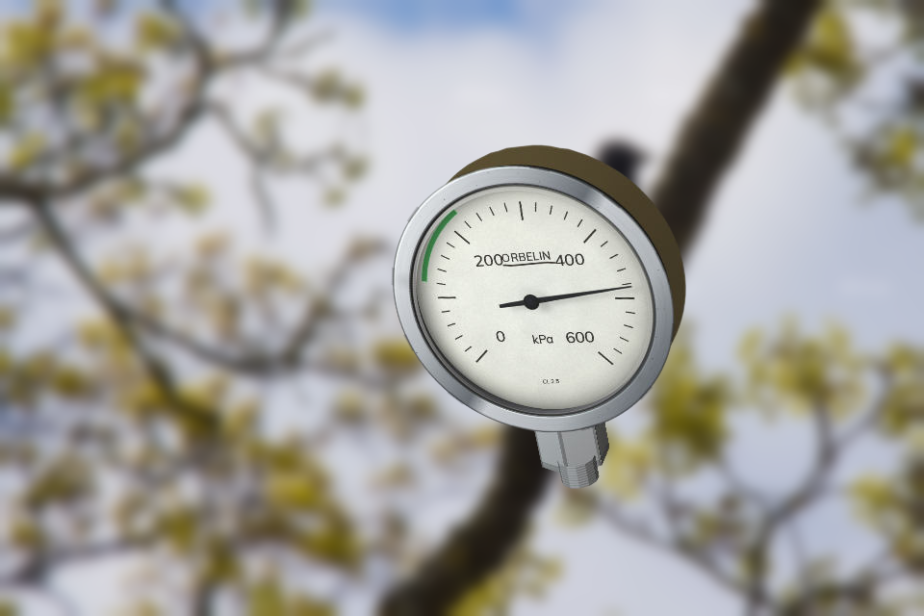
480 kPa
